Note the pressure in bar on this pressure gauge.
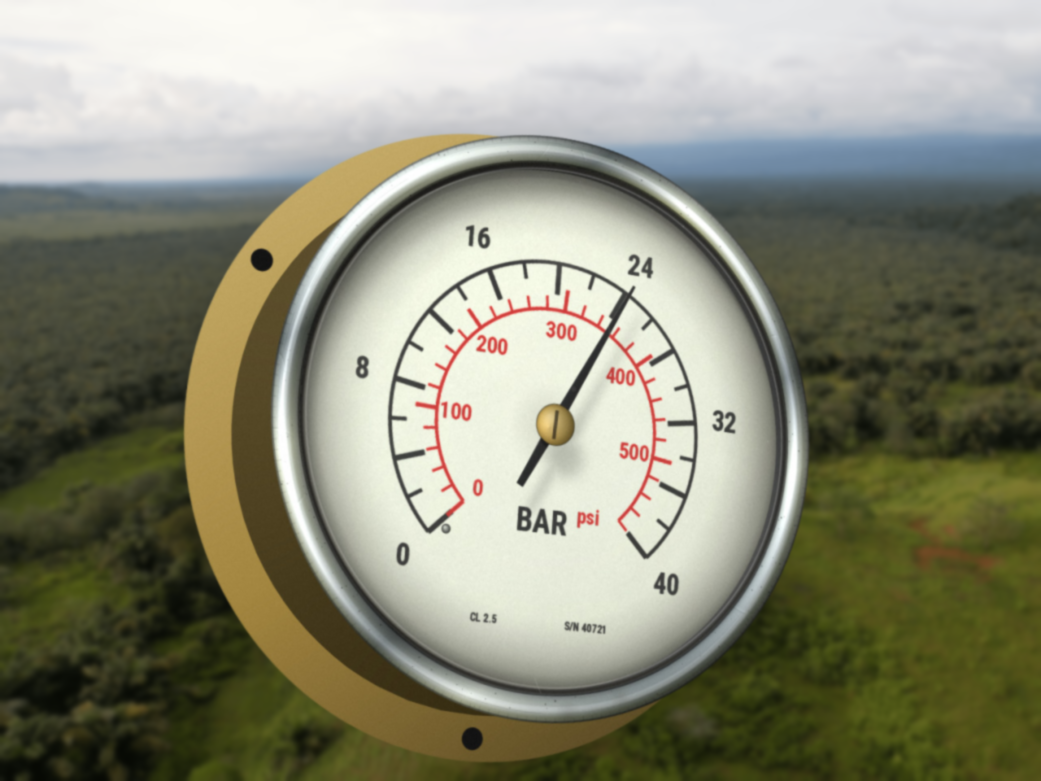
24 bar
